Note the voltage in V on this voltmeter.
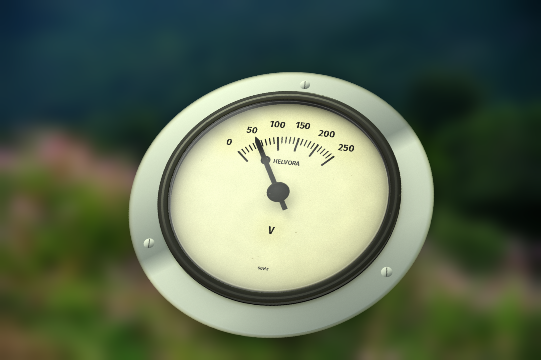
50 V
